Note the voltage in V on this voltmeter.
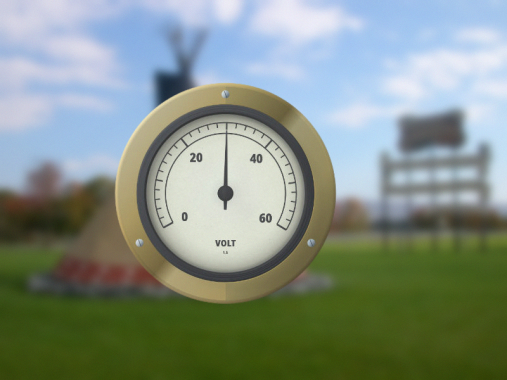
30 V
